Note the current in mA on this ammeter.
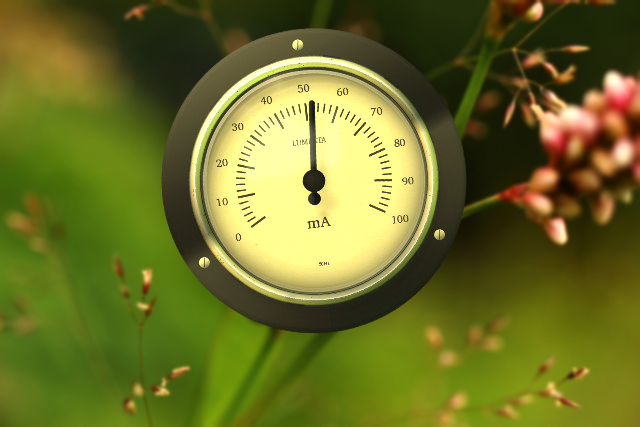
52 mA
